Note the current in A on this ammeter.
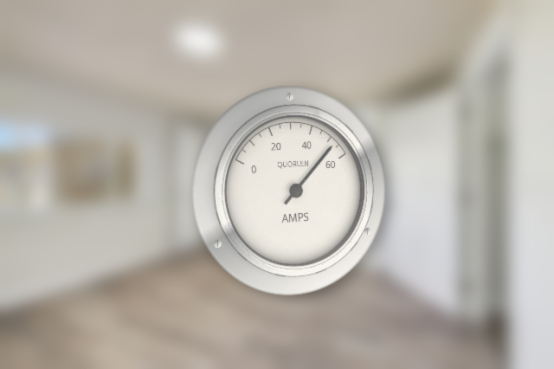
52.5 A
